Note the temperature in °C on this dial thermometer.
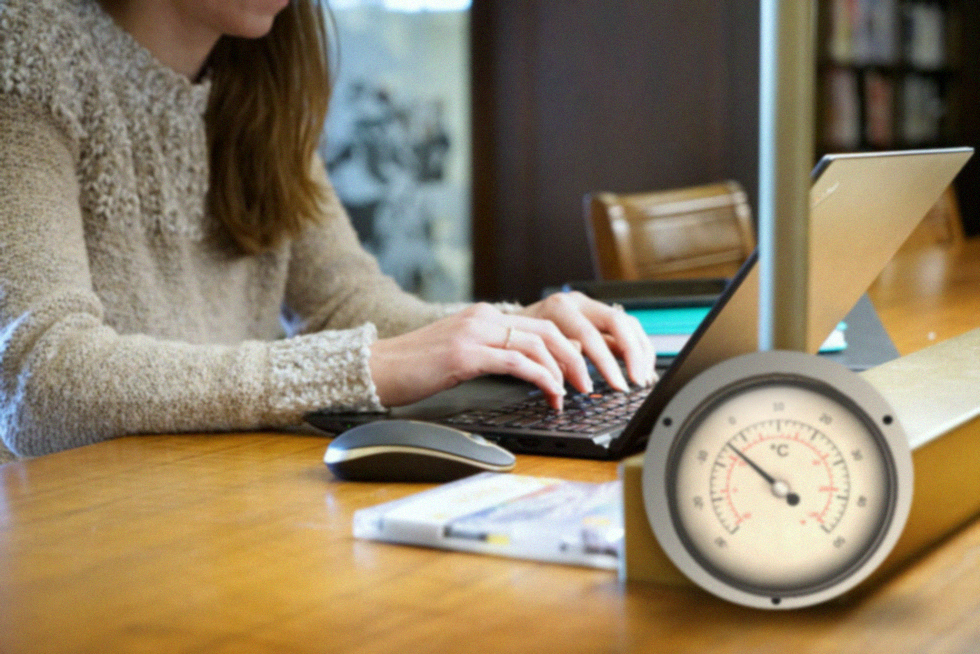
-4 °C
